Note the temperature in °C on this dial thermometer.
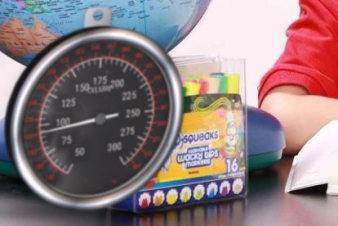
95 °C
